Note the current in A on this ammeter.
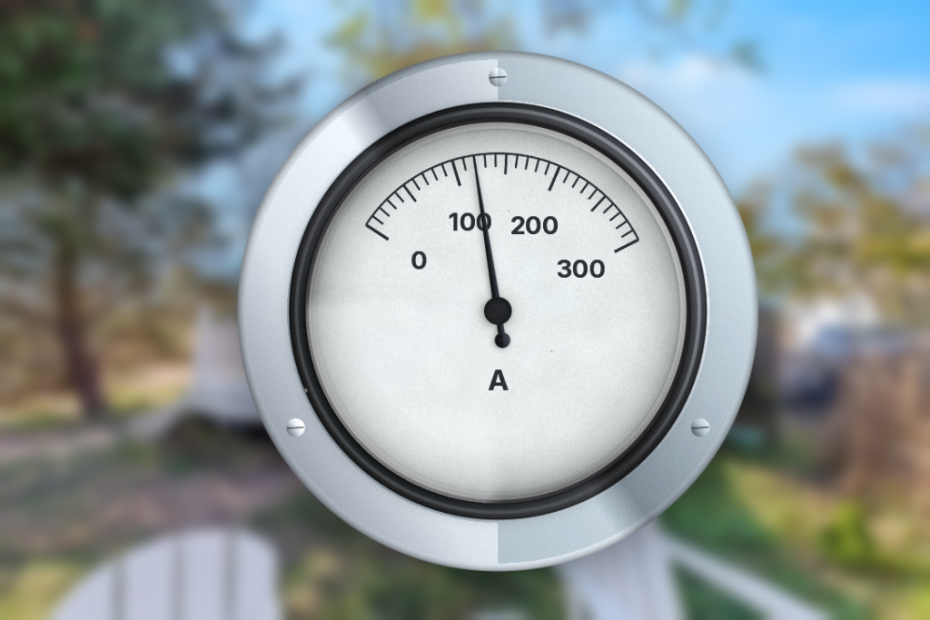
120 A
